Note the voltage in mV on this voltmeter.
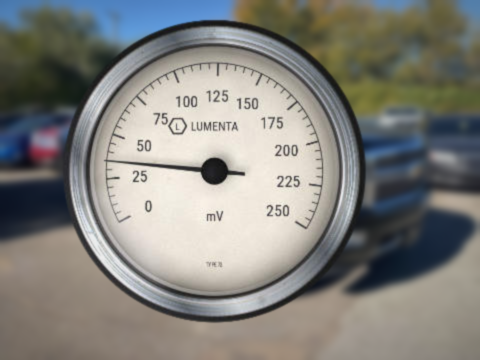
35 mV
